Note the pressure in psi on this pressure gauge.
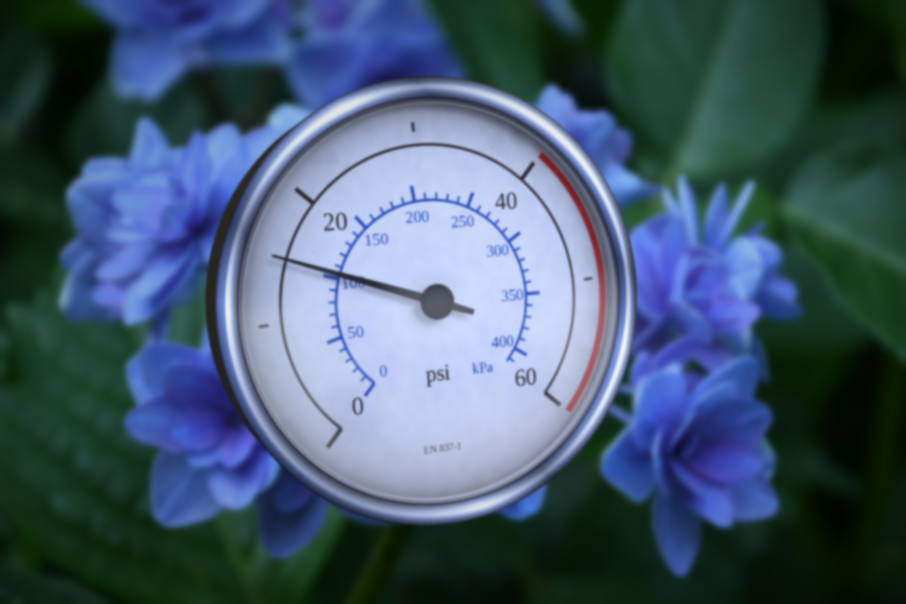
15 psi
